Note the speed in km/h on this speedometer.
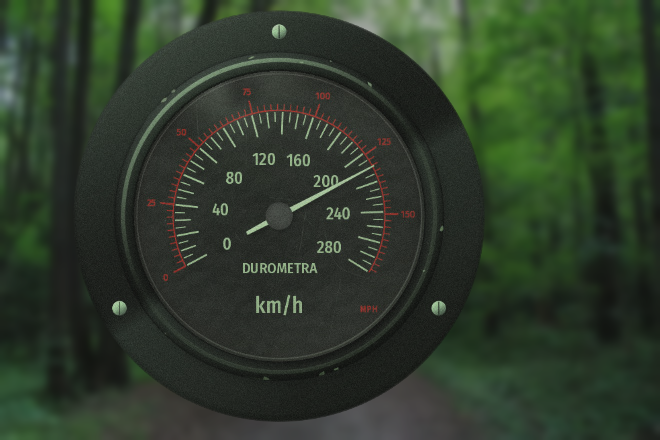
210 km/h
